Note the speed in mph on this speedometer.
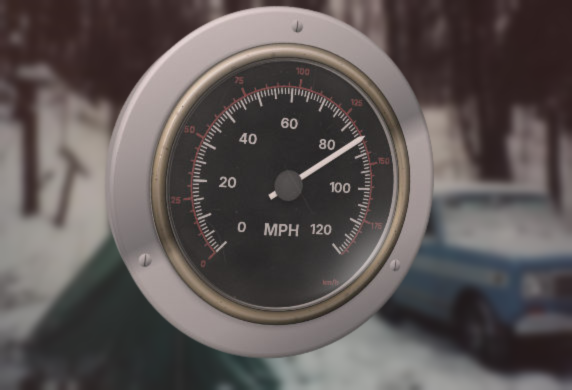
85 mph
